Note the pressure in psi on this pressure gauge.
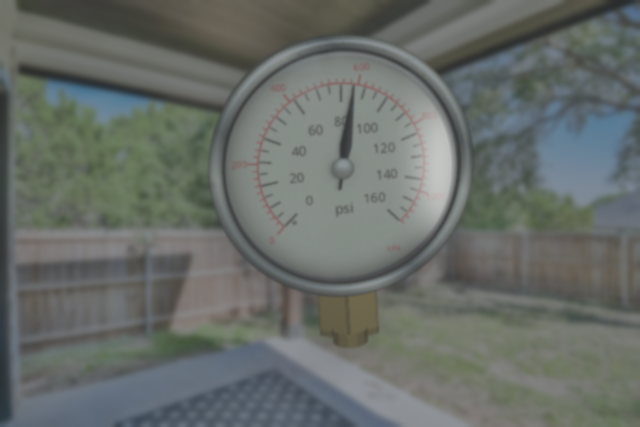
85 psi
